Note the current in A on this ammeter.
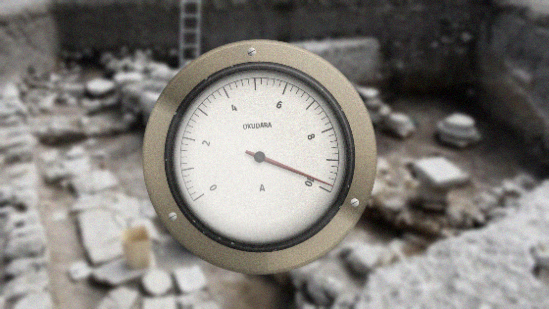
9.8 A
